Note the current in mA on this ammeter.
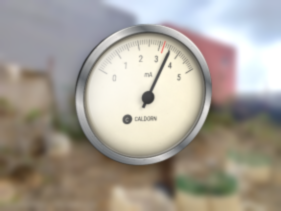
3.5 mA
